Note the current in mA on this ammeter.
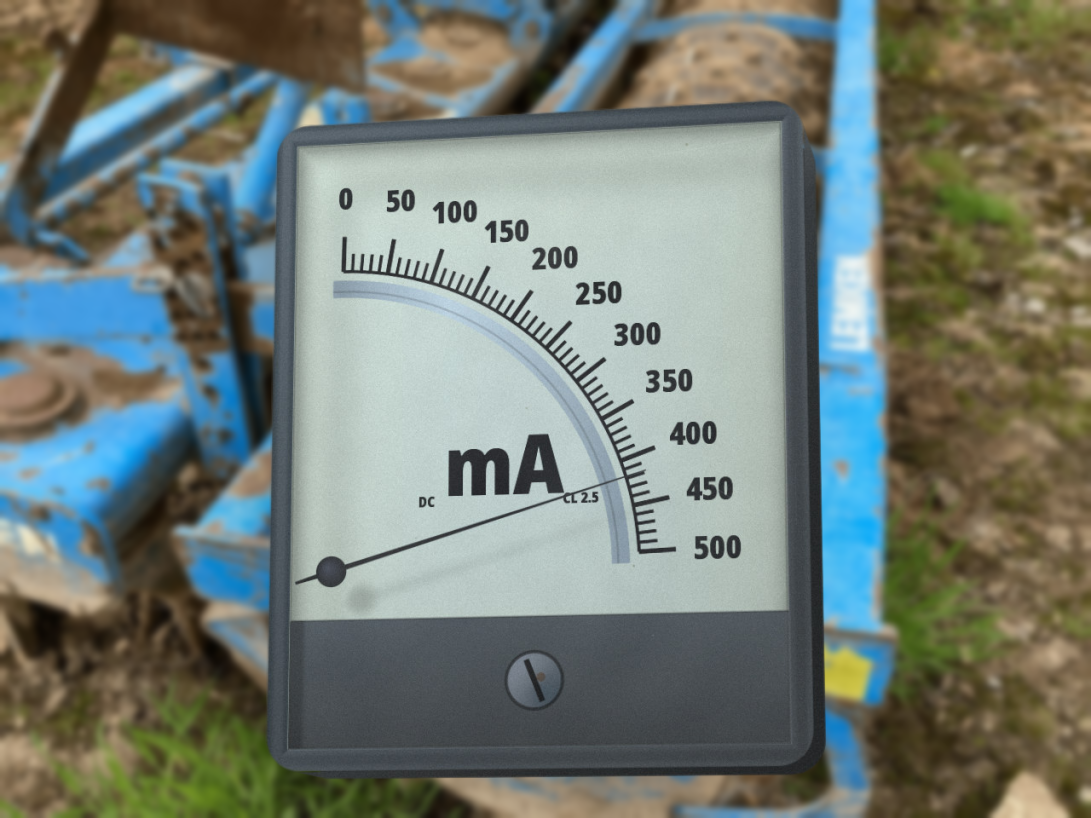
420 mA
